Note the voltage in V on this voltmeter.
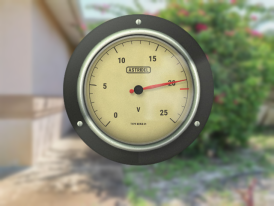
20 V
